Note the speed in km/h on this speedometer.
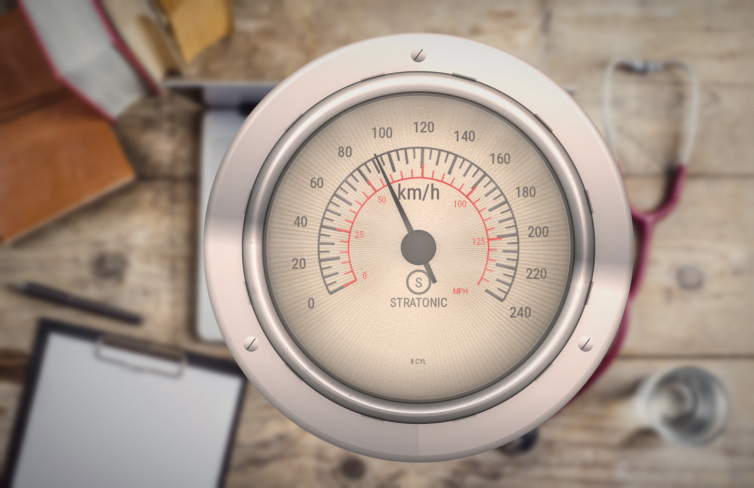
92.5 km/h
